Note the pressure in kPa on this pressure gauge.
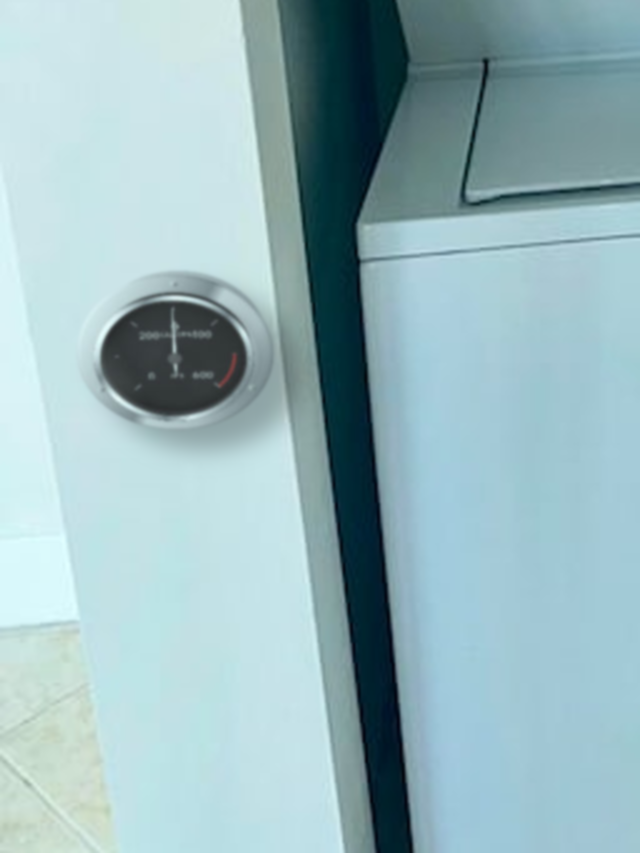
300 kPa
